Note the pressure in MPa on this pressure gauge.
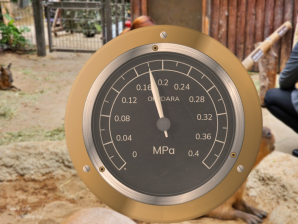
0.18 MPa
